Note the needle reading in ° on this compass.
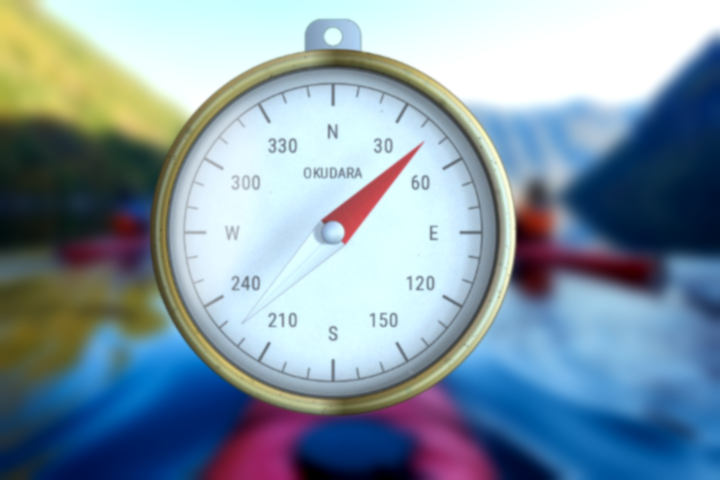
45 °
